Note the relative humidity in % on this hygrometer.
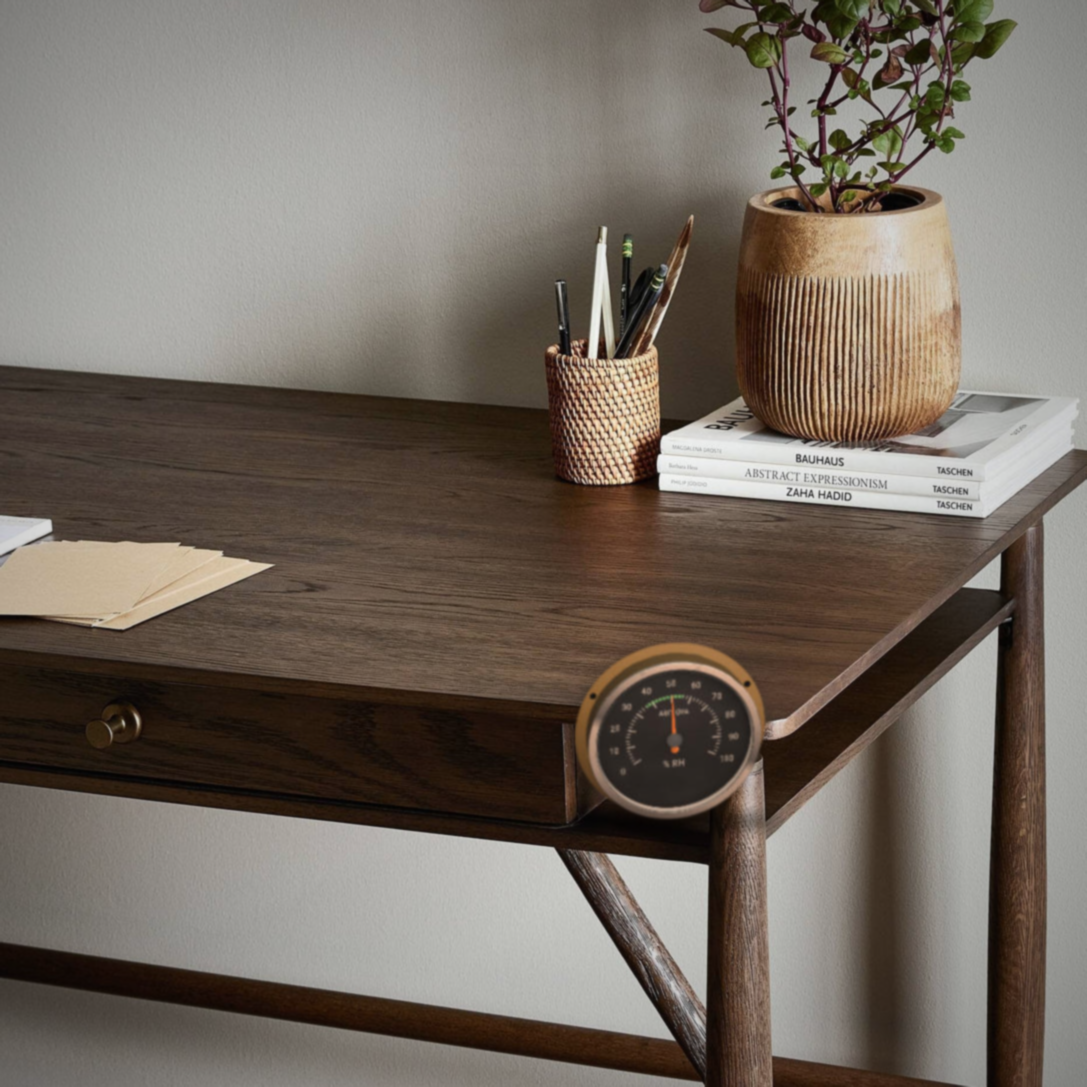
50 %
